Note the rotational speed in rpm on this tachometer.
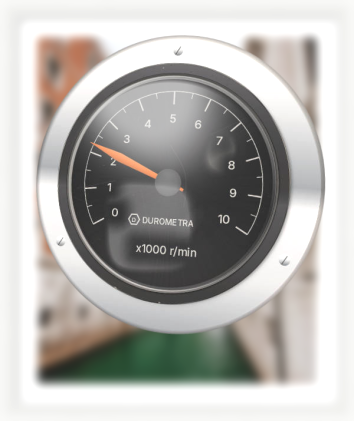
2250 rpm
